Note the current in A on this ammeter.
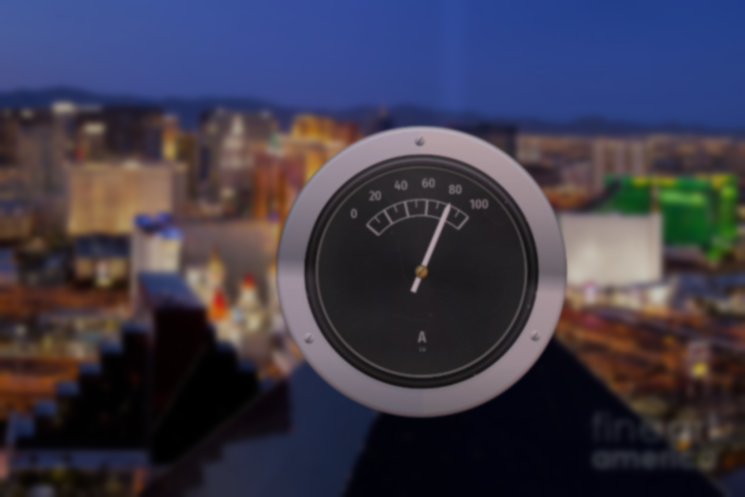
80 A
